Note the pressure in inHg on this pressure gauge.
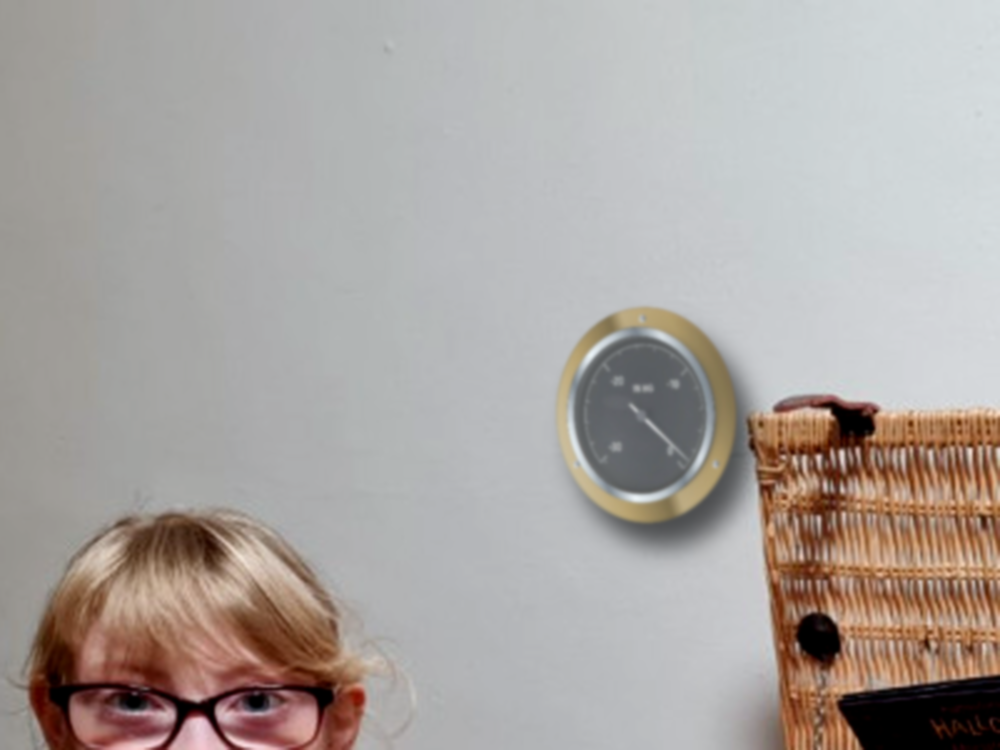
-1 inHg
